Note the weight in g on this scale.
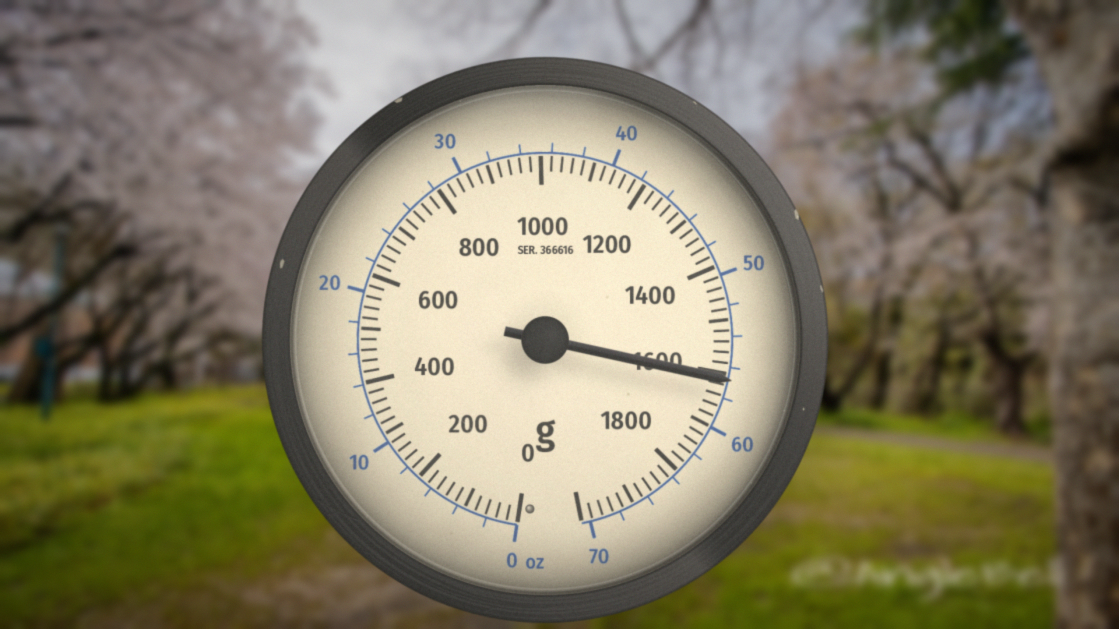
1610 g
